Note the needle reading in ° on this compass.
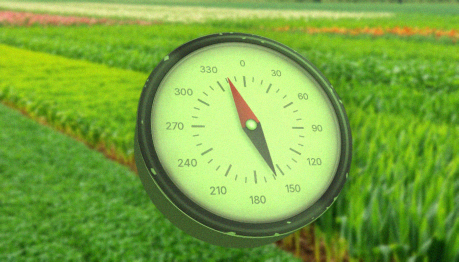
340 °
